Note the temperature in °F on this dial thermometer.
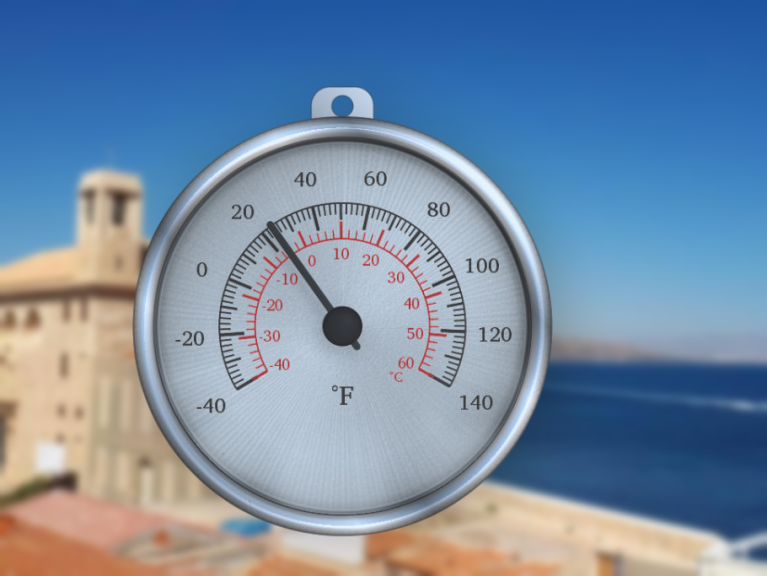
24 °F
